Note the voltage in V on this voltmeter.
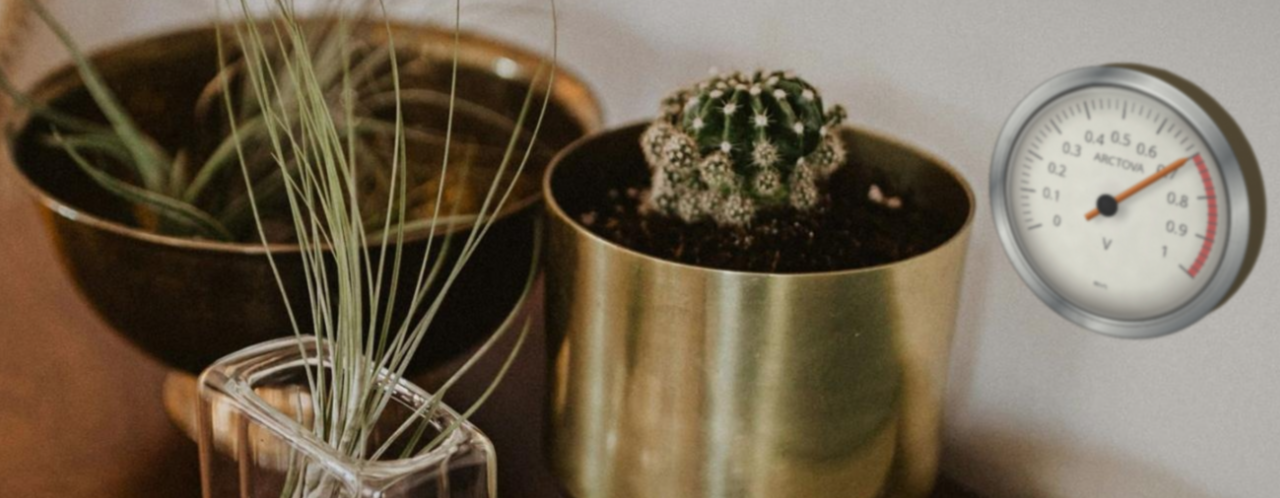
0.7 V
